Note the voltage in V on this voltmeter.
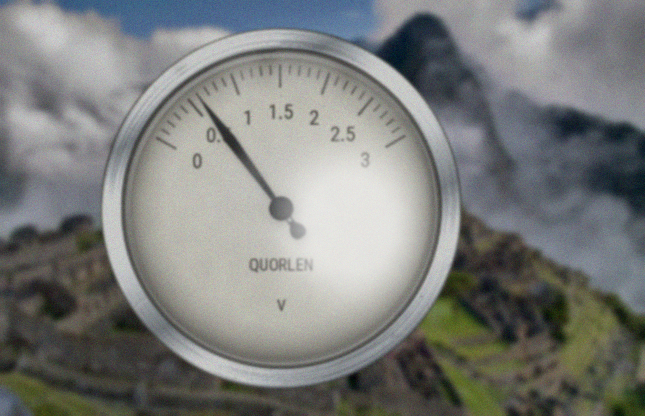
0.6 V
